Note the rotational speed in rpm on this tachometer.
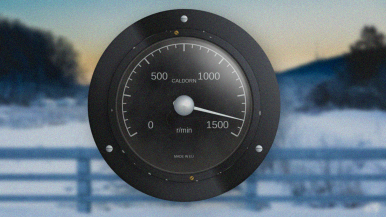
1400 rpm
